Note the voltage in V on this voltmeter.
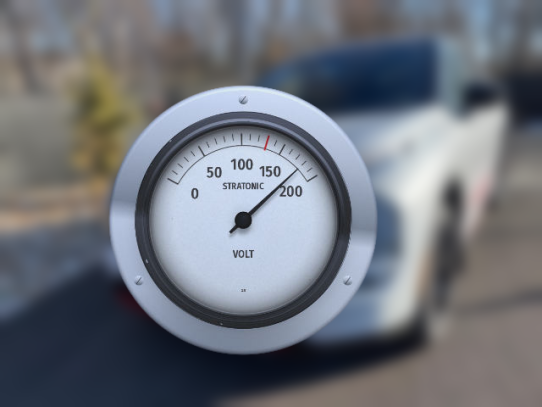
180 V
